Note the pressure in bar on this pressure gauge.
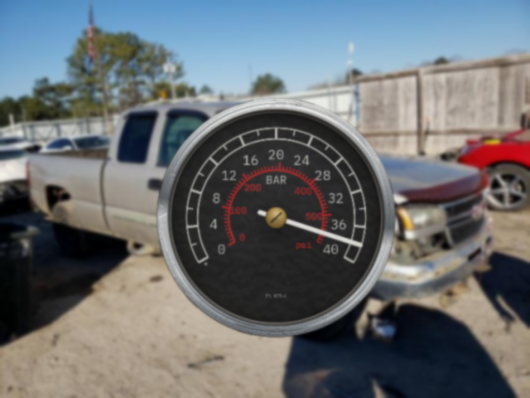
38 bar
